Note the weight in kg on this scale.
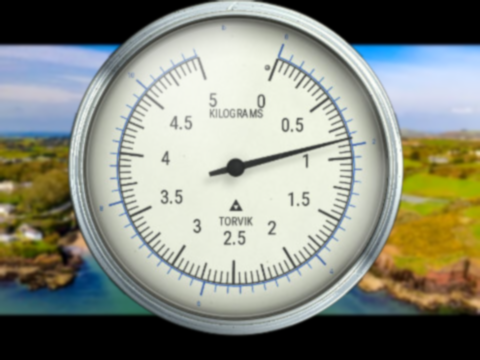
0.85 kg
